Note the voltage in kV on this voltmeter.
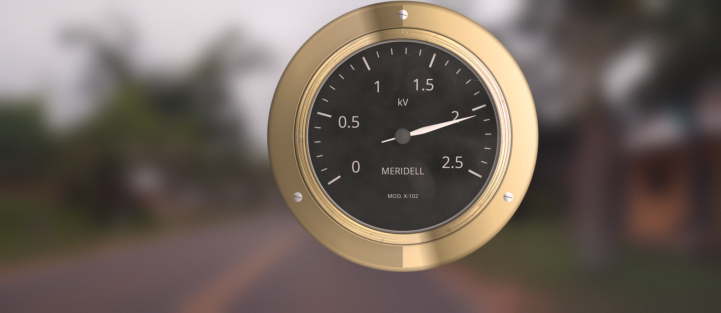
2.05 kV
